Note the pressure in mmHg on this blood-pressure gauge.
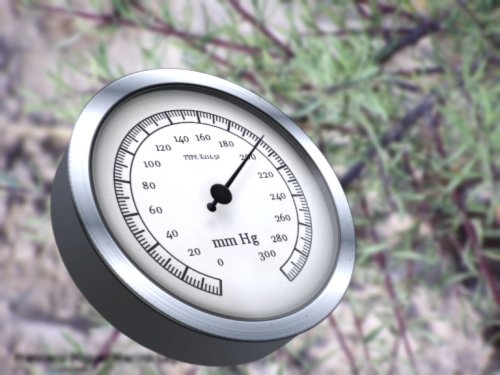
200 mmHg
